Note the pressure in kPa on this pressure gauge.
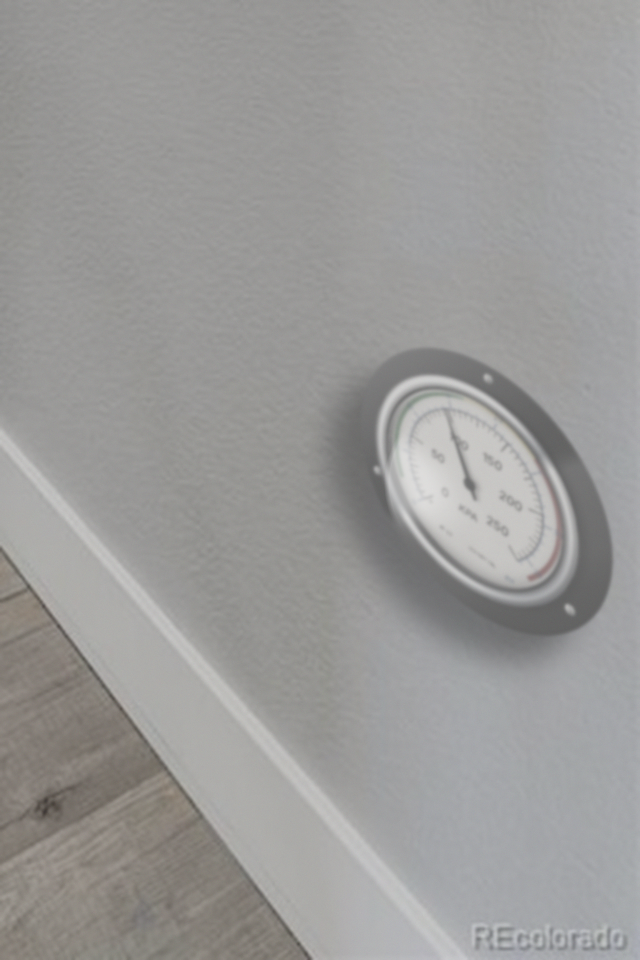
100 kPa
